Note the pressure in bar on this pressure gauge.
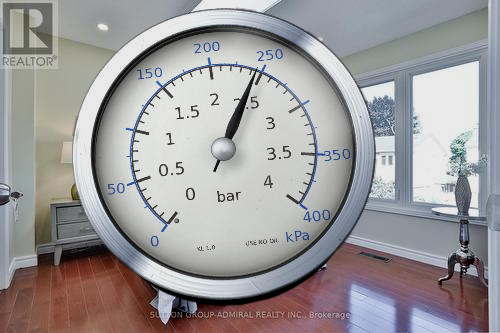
2.45 bar
